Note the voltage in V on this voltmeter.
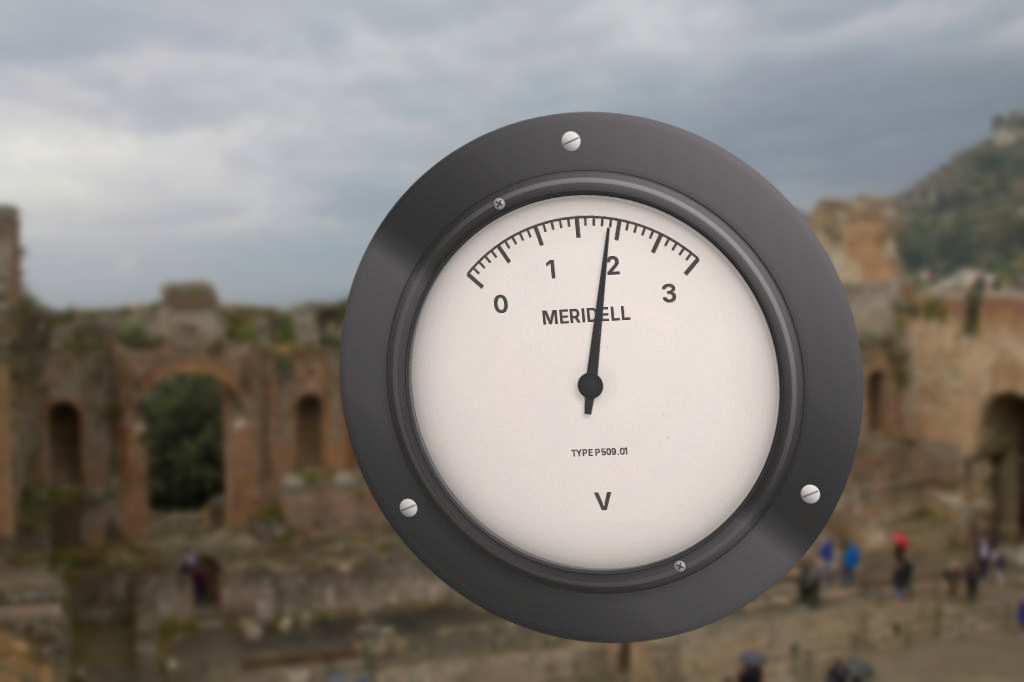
1.9 V
